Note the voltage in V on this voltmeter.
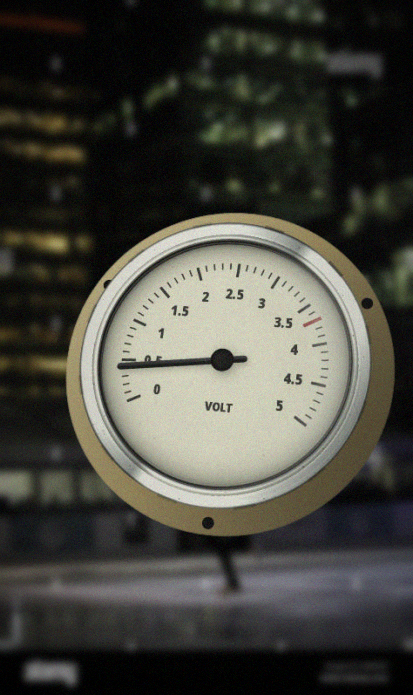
0.4 V
